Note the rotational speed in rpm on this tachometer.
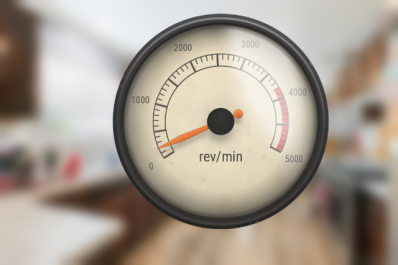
200 rpm
